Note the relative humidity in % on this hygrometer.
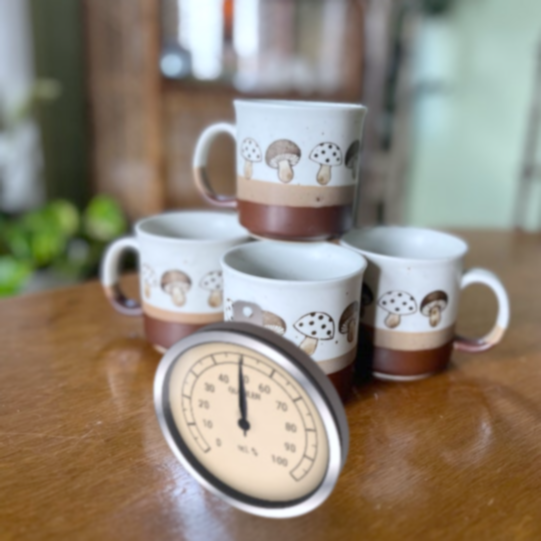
50 %
